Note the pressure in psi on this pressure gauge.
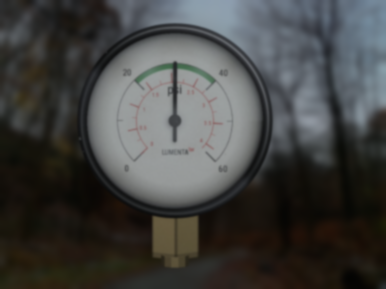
30 psi
